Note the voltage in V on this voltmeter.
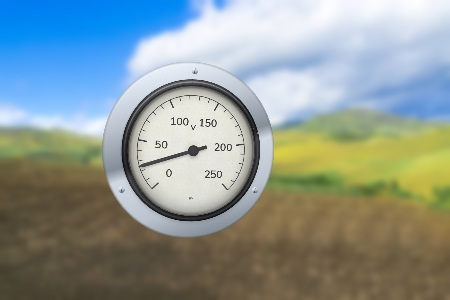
25 V
